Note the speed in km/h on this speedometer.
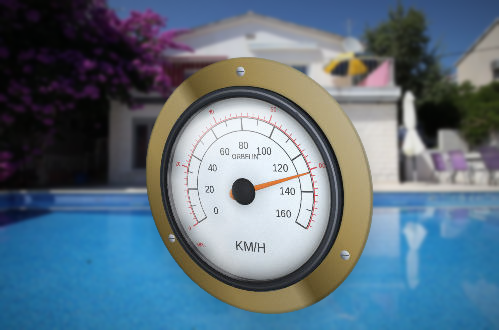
130 km/h
